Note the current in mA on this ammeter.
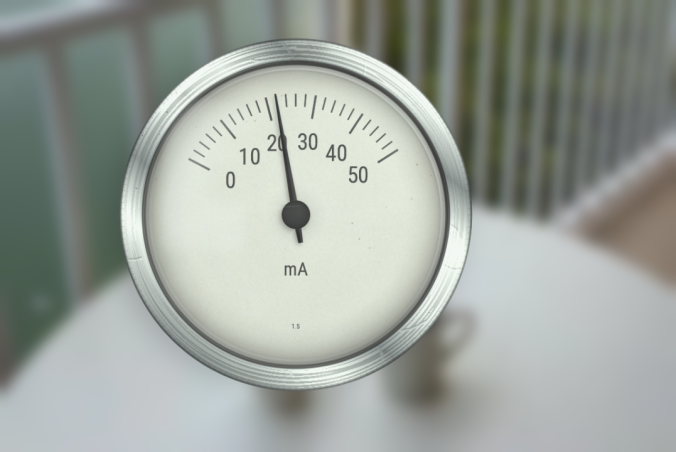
22 mA
